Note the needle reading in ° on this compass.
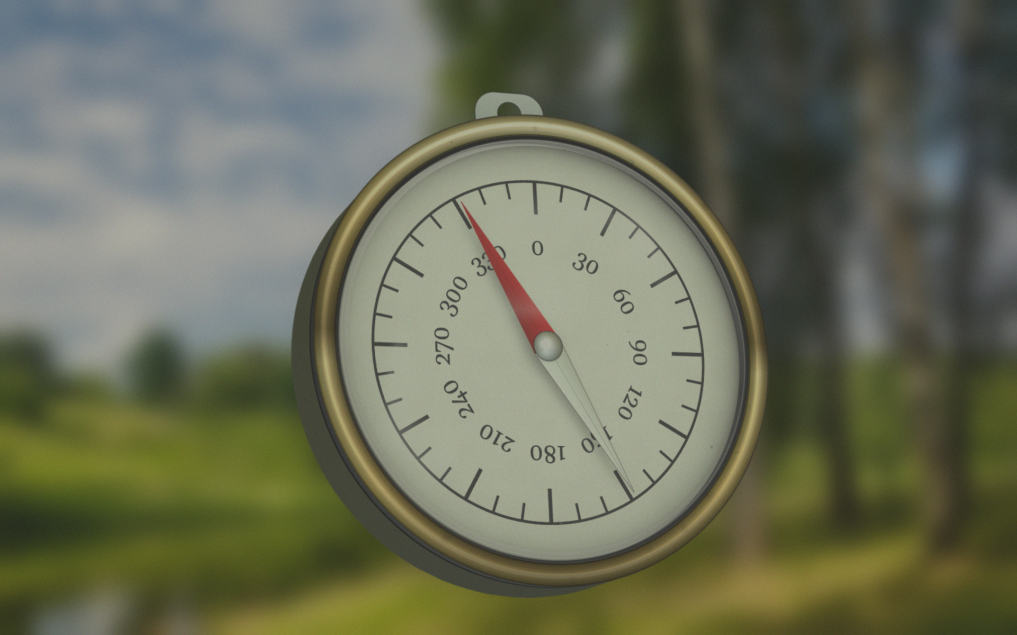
330 °
